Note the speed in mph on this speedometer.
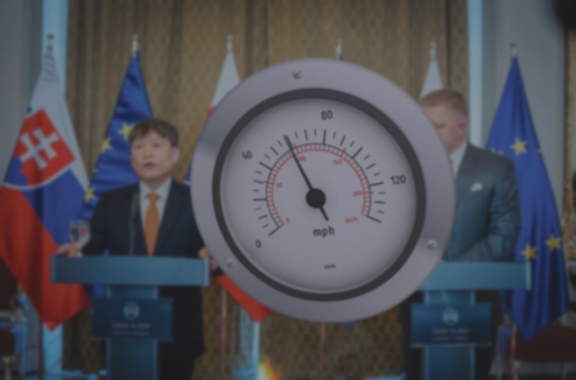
60 mph
